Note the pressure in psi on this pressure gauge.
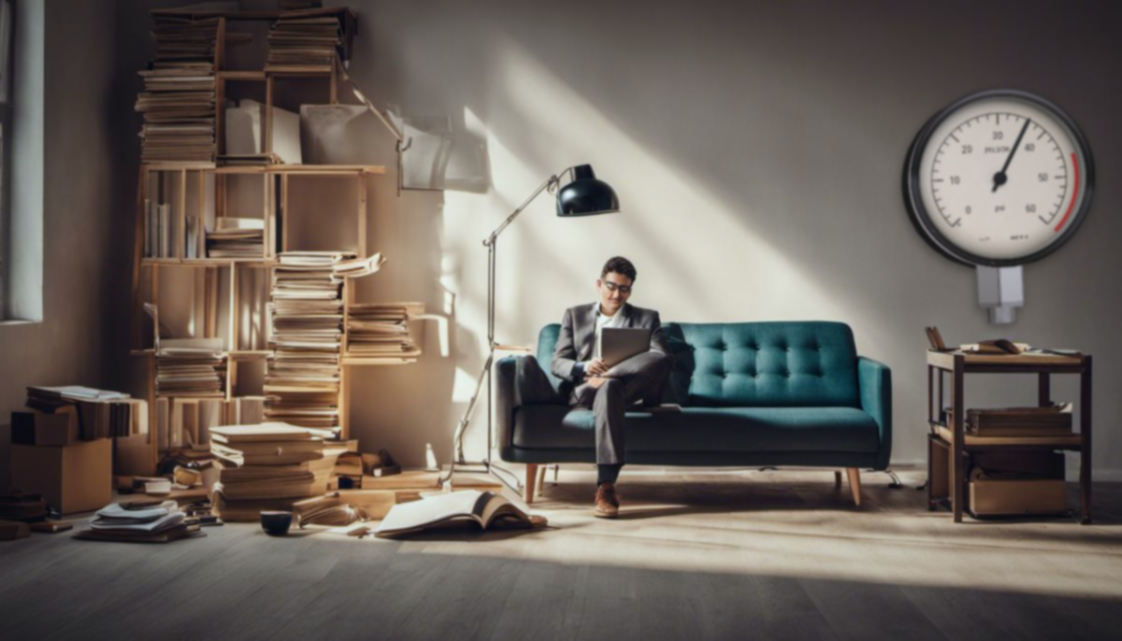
36 psi
